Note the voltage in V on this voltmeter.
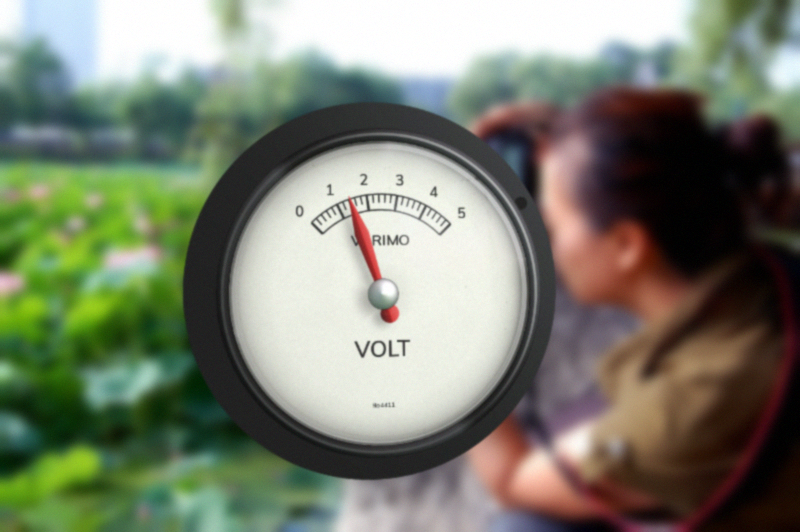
1.4 V
